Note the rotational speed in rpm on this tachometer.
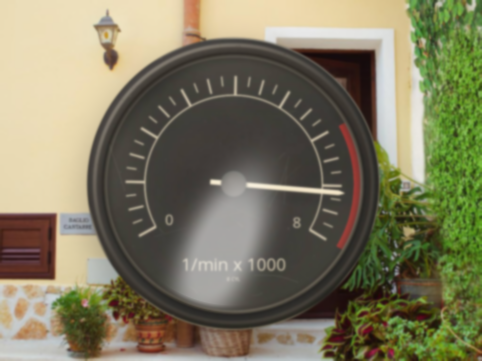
7125 rpm
